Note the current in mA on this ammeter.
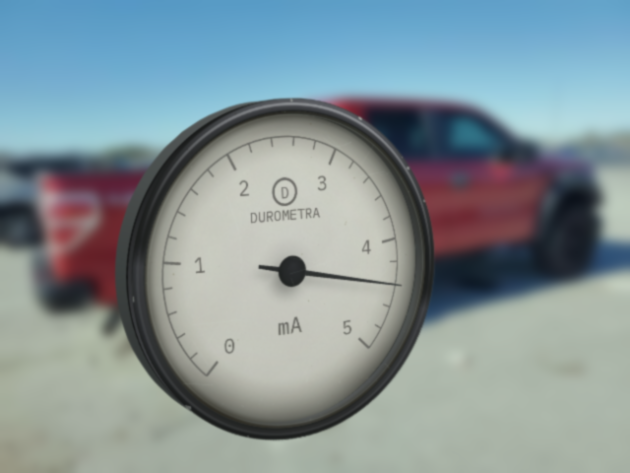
4.4 mA
